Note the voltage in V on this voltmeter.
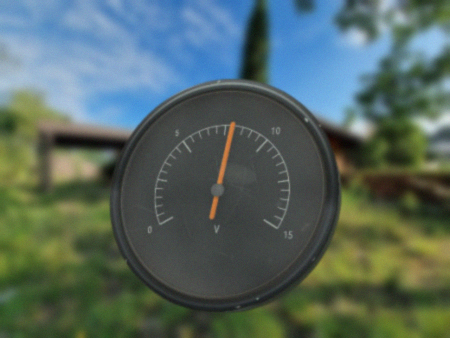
8 V
